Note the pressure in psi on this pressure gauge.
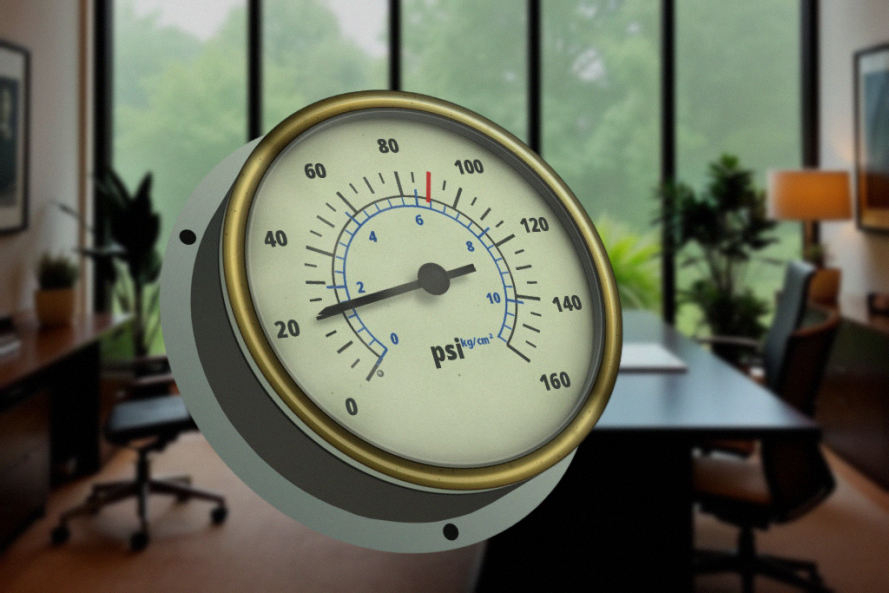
20 psi
